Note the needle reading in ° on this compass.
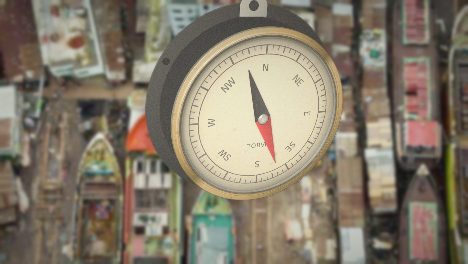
160 °
